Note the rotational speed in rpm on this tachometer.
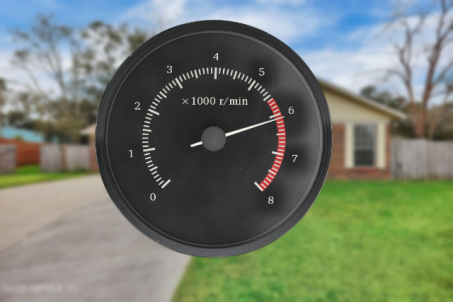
6100 rpm
